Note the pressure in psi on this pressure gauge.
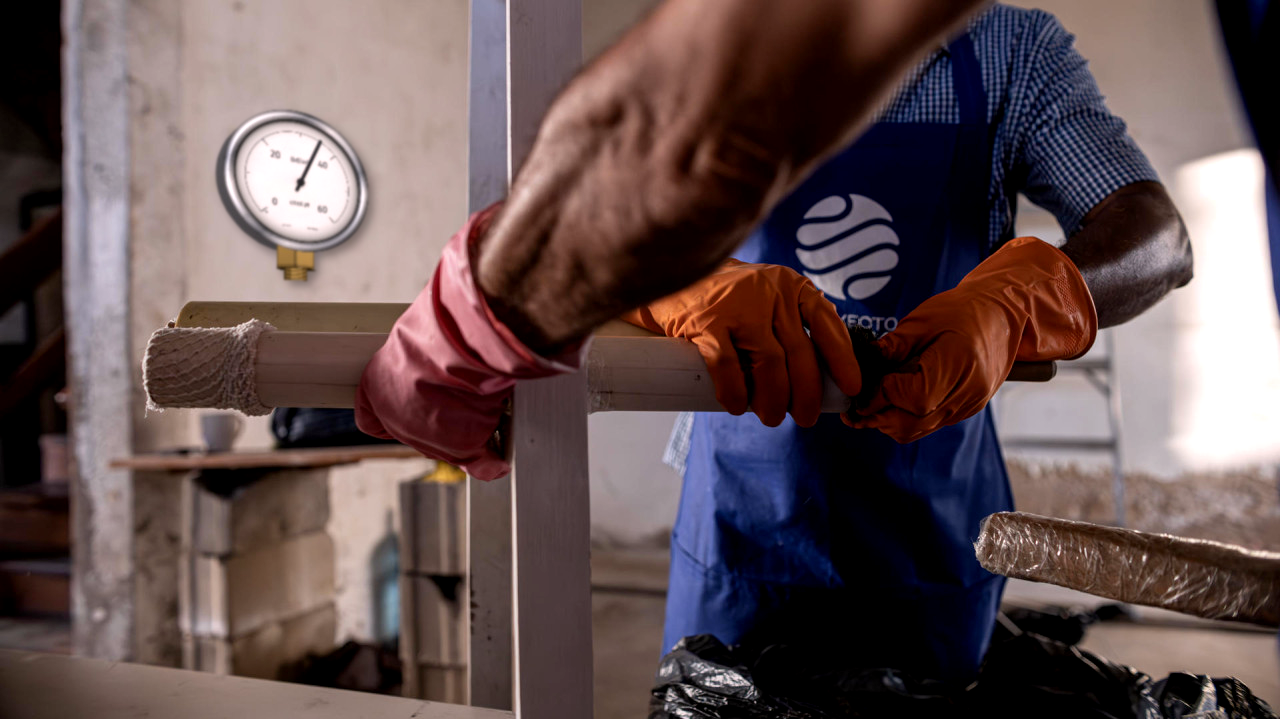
35 psi
